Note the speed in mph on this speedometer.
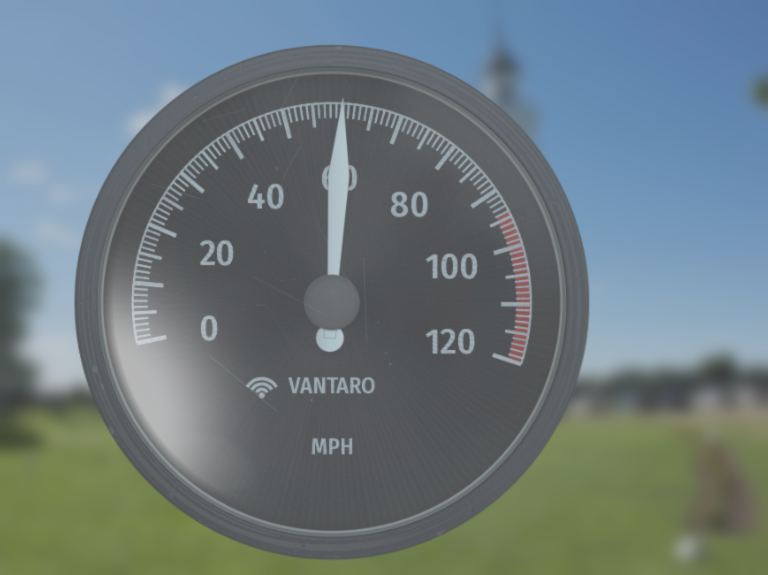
60 mph
